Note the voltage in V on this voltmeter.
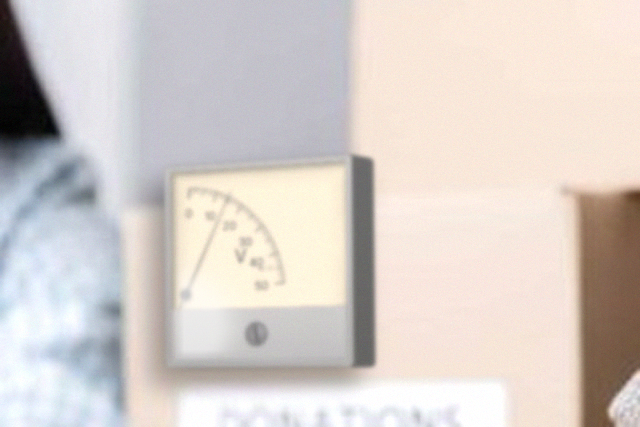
15 V
